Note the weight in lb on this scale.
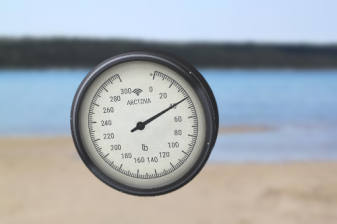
40 lb
